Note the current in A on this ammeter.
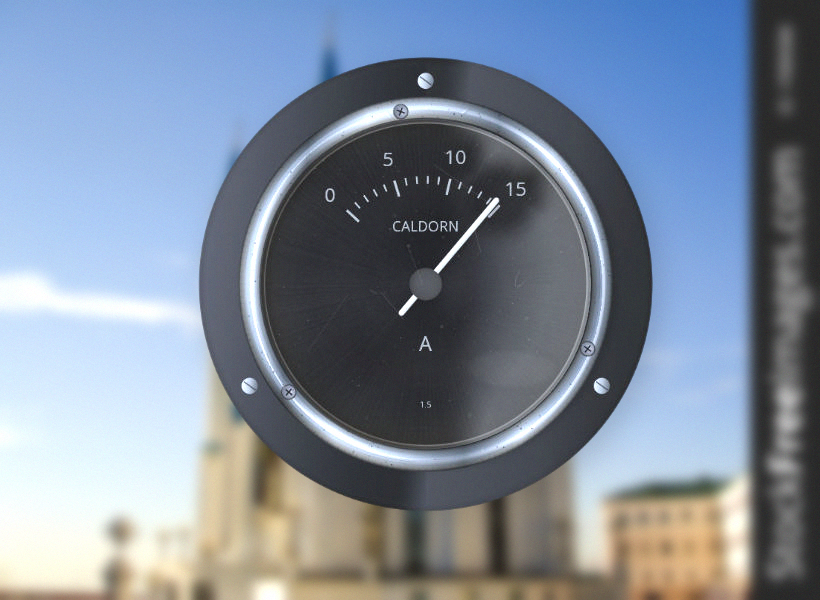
14.5 A
